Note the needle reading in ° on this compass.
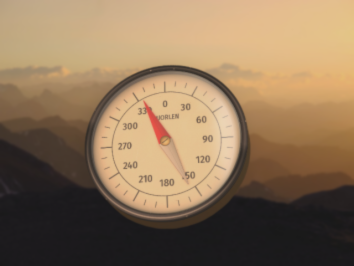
335 °
